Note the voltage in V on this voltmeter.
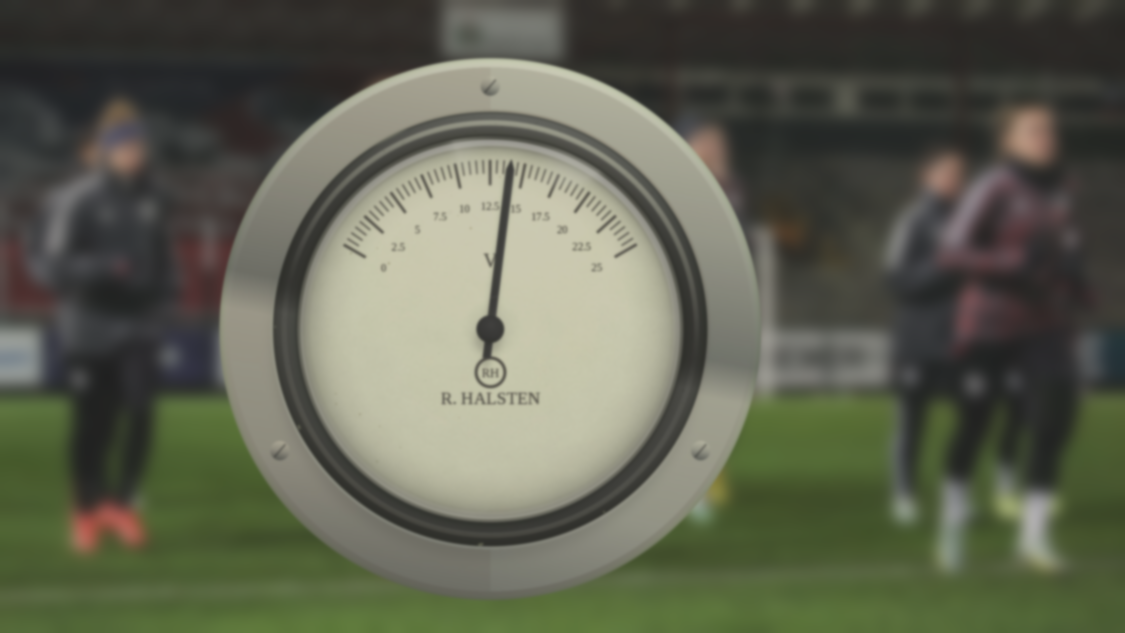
14 V
